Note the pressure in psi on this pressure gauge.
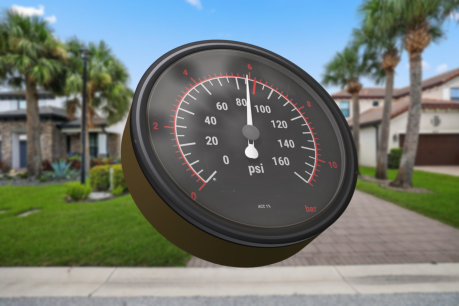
85 psi
